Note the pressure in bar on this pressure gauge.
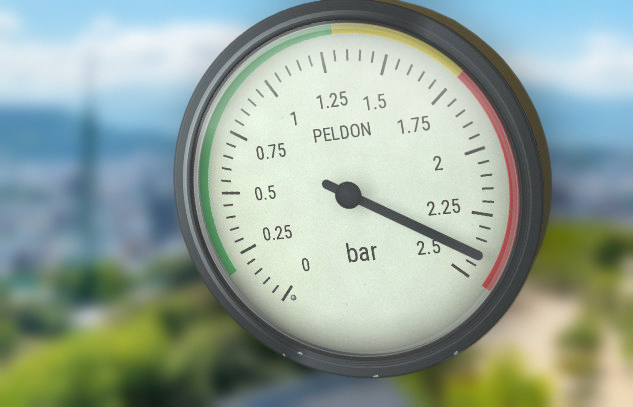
2.4 bar
